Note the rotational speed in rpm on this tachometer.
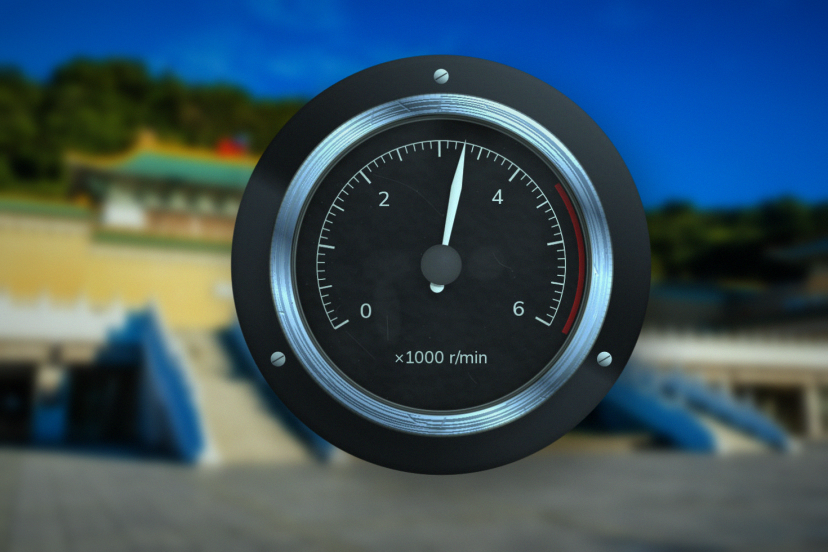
3300 rpm
